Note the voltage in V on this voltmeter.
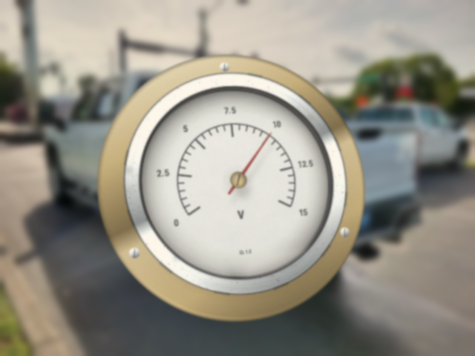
10 V
